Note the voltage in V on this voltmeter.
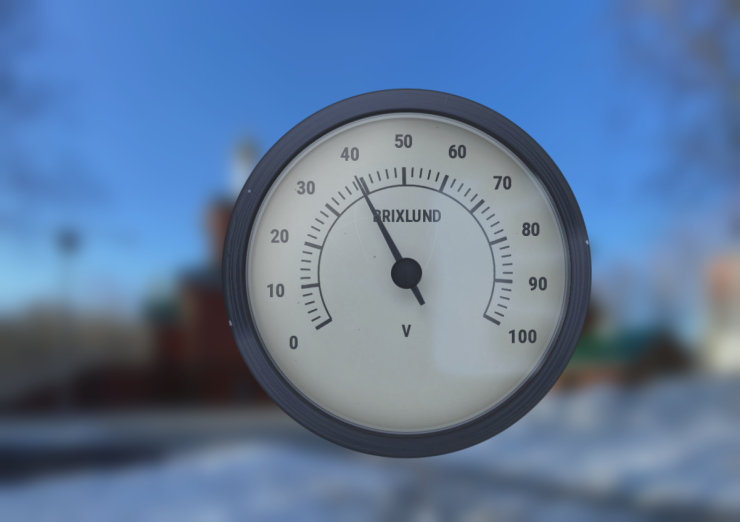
39 V
